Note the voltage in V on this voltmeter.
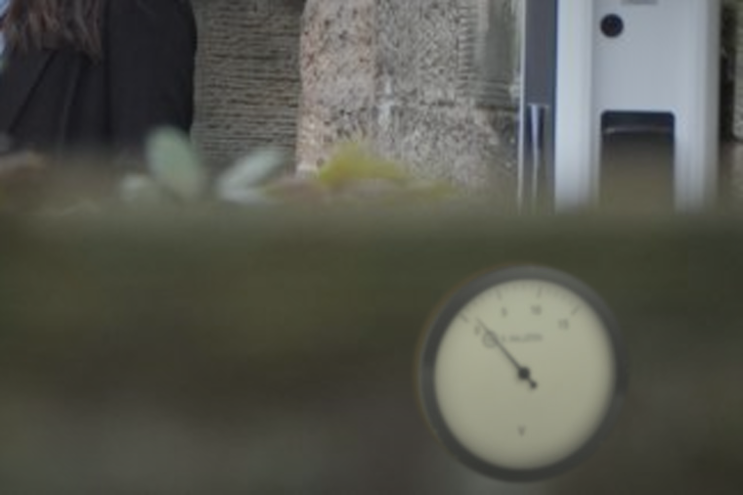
1 V
